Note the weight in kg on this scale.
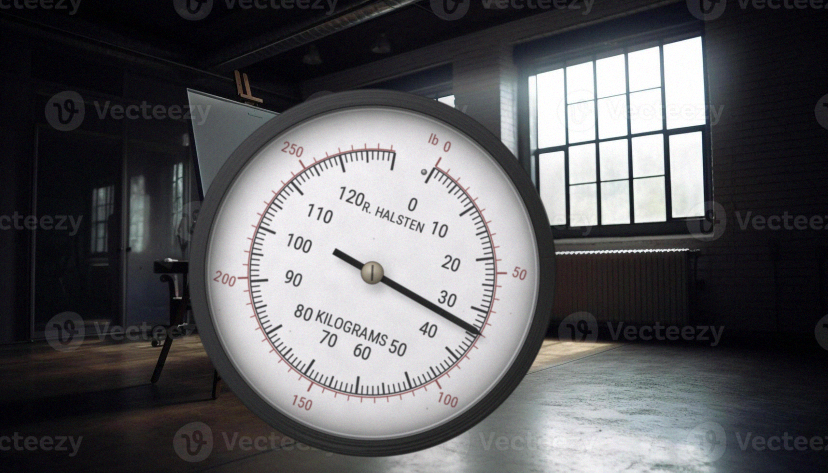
34 kg
